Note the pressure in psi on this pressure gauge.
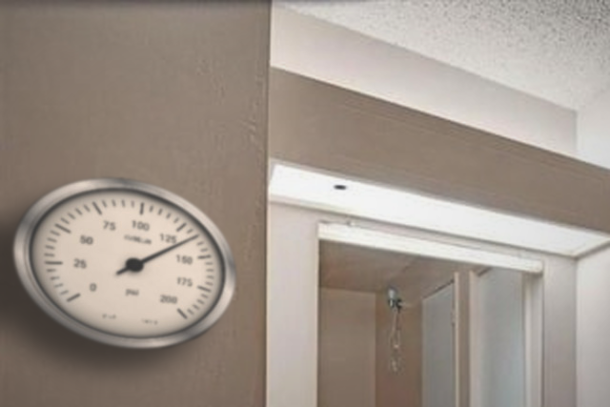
135 psi
